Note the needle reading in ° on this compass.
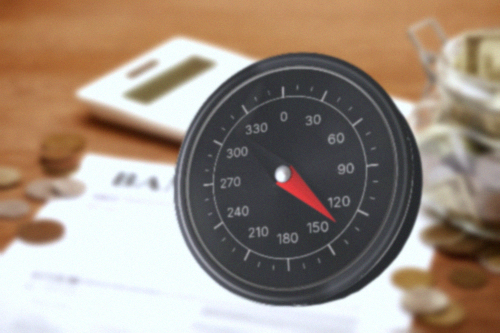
135 °
